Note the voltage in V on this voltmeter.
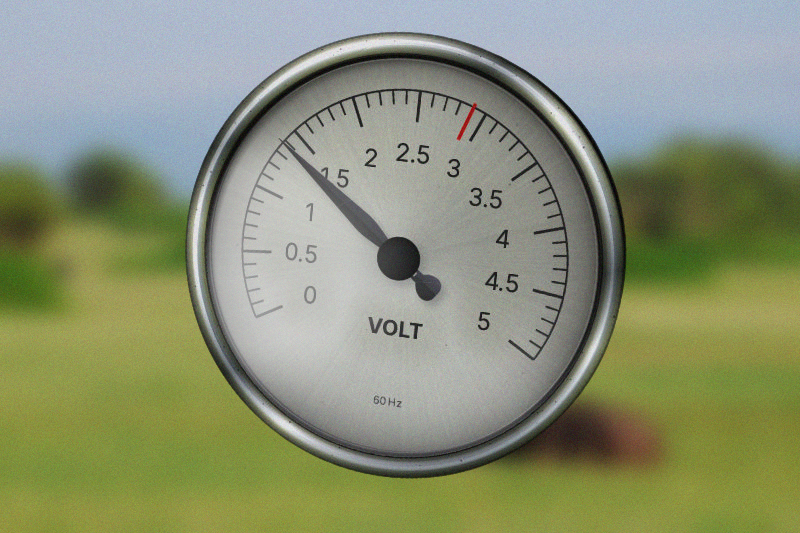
1.4 V
